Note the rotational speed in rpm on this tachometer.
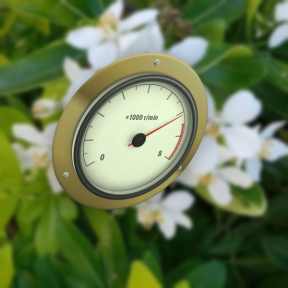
6000 rpm
